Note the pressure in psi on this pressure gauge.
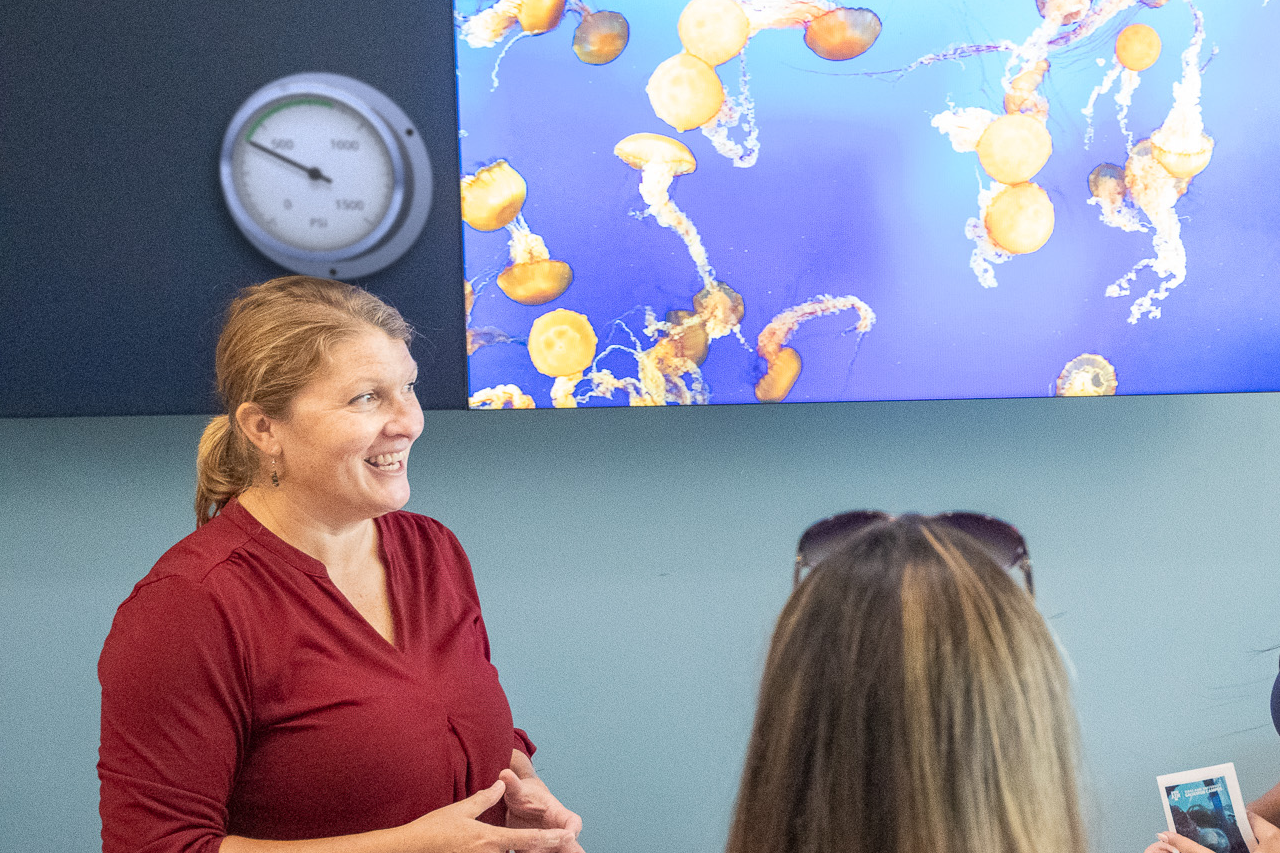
400 psi
